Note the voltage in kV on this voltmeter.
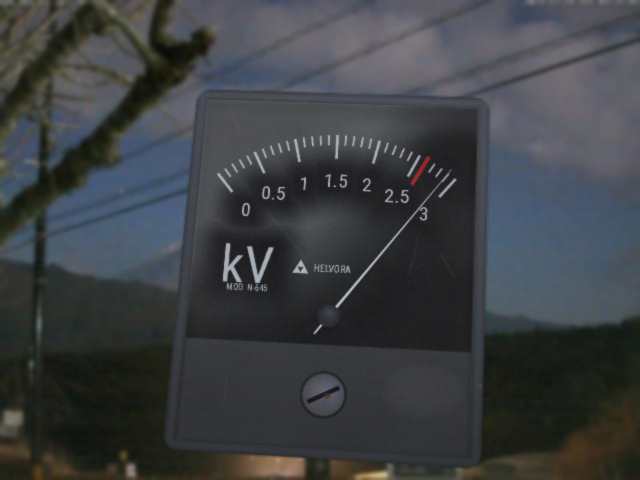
2.9 kV
